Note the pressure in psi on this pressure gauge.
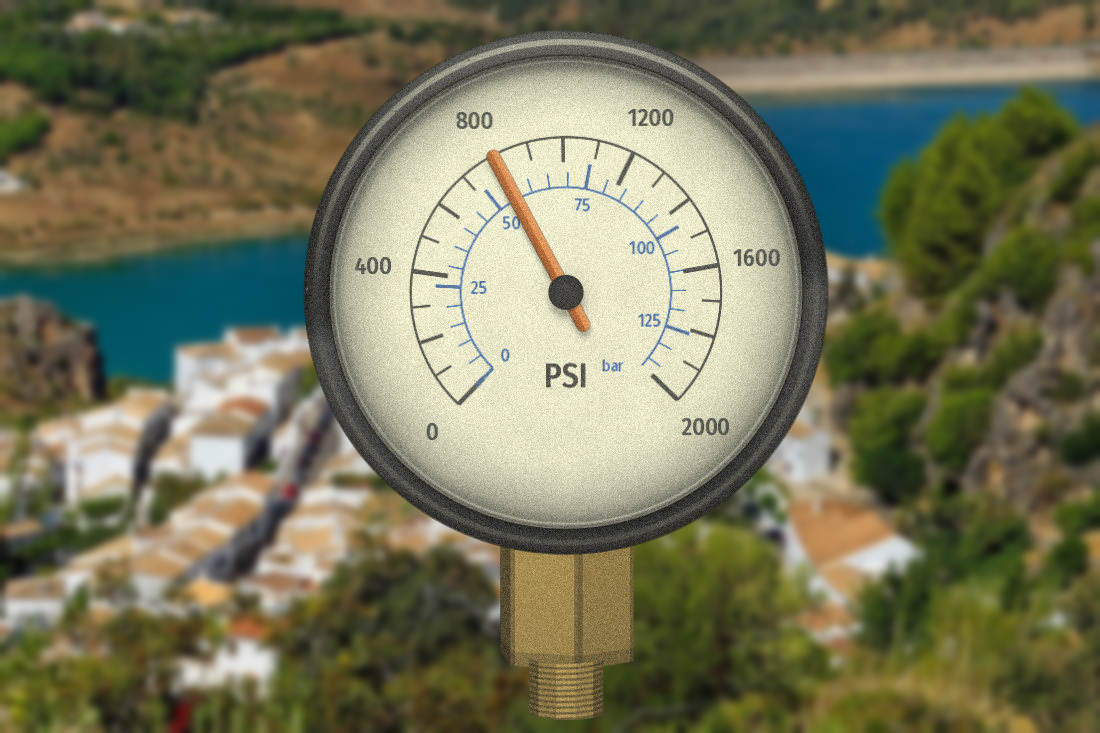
800 psi
